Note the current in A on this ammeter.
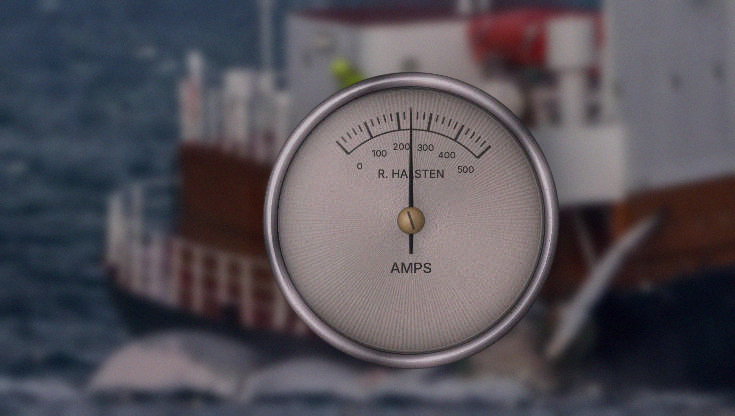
240 A
